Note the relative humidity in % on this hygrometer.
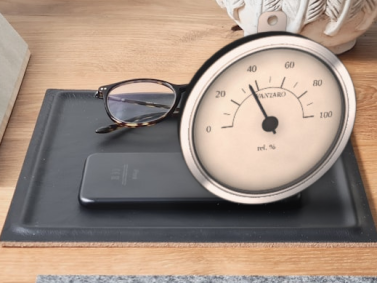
35 %
